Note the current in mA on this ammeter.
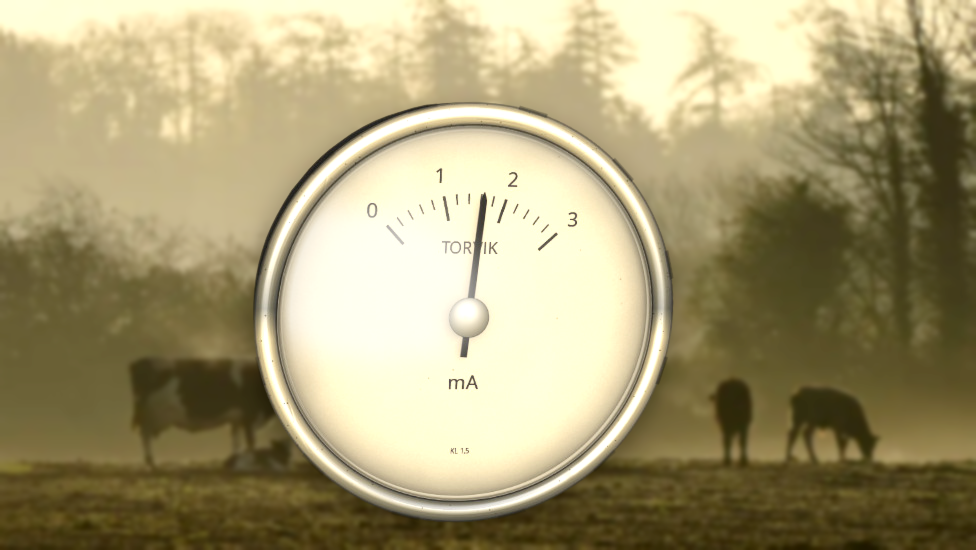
1.6 mA
